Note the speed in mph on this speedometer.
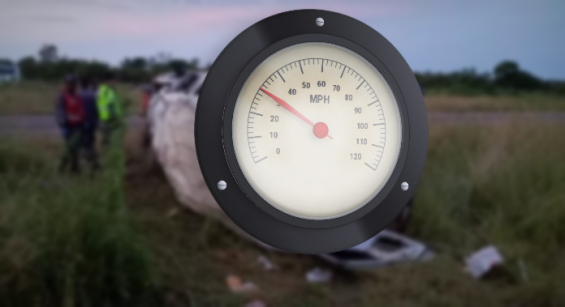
30 mph
